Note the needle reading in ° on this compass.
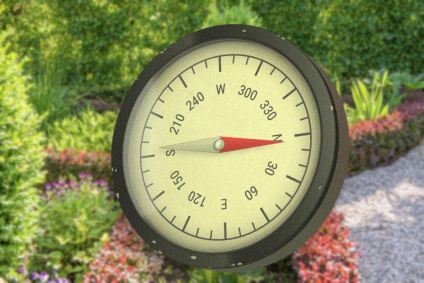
5 °
